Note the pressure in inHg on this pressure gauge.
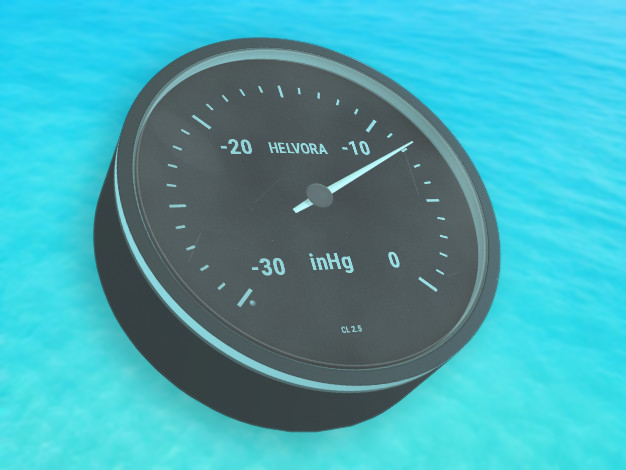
-8 inHg
